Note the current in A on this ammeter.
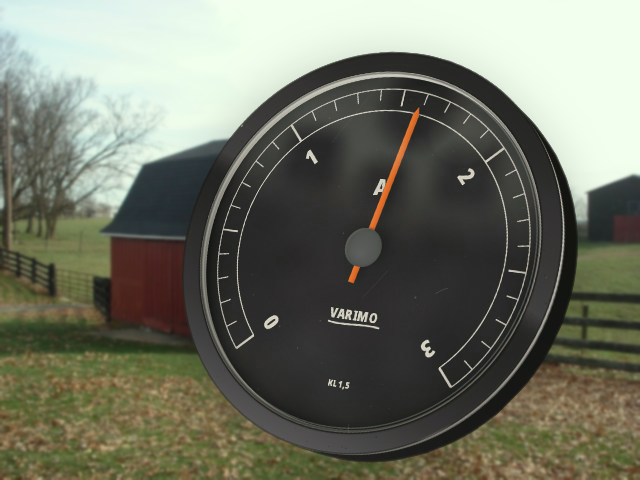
1.6 A
